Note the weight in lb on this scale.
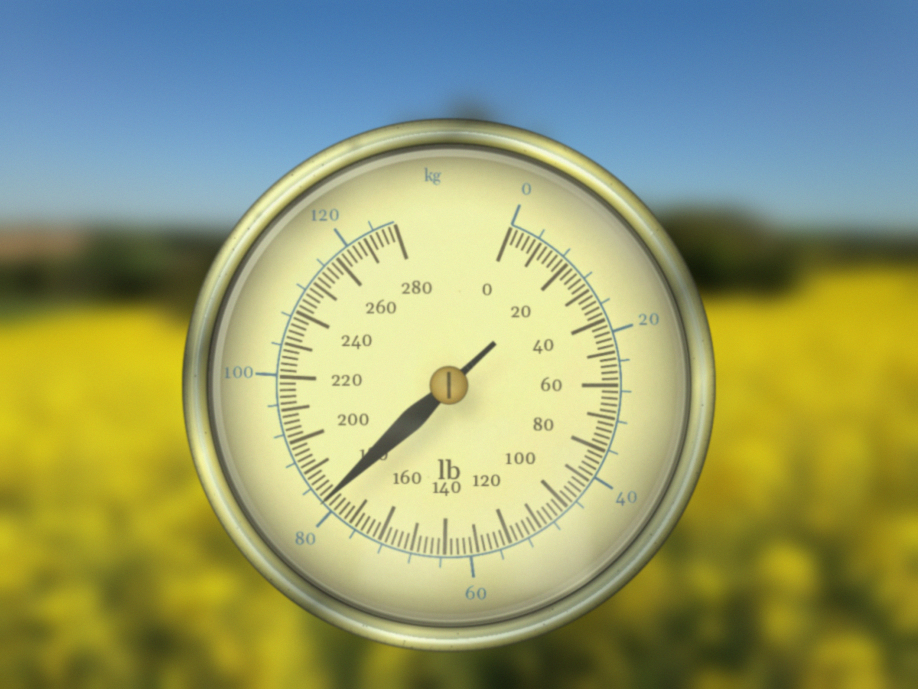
180 lb
